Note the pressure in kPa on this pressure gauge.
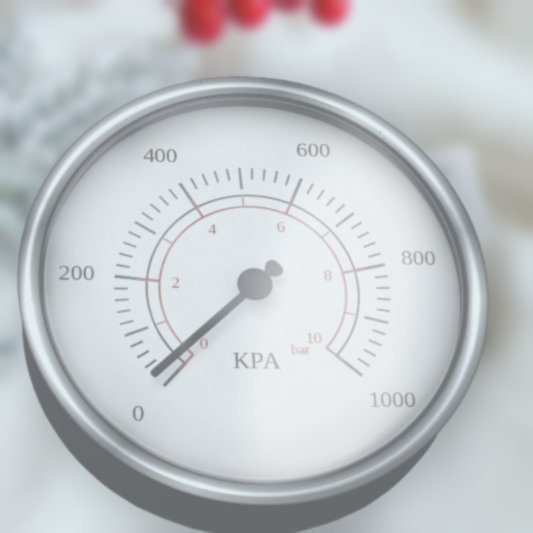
20 kPa
